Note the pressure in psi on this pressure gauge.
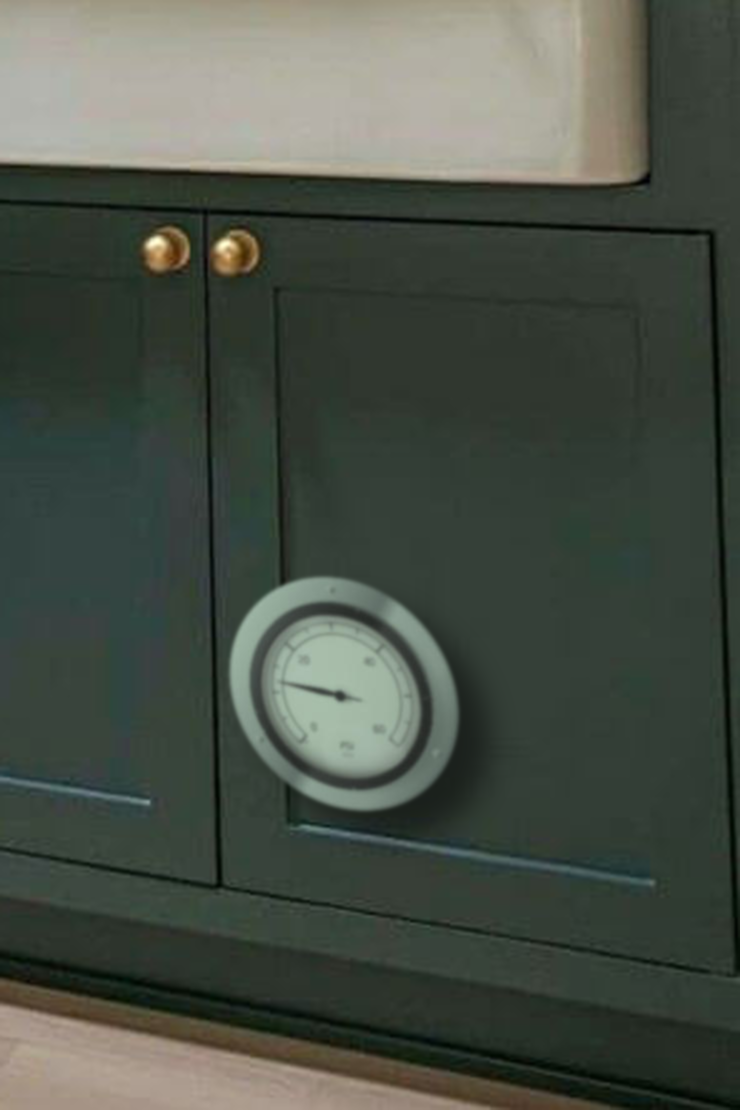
12.5 psi
